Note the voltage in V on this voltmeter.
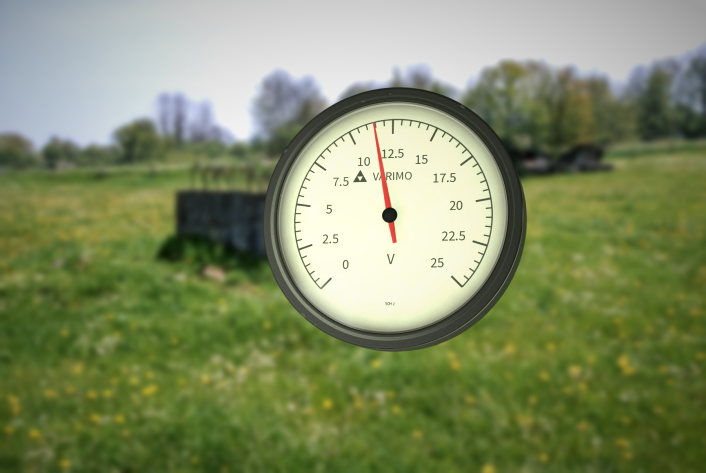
11.5 V
